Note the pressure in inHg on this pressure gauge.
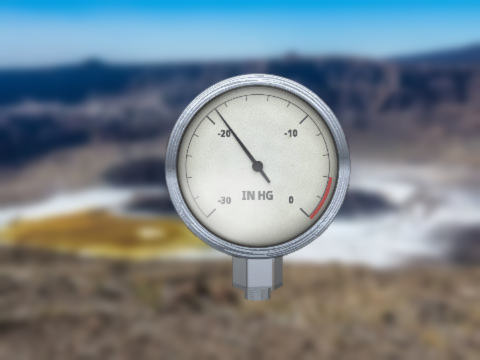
-19 inHg
